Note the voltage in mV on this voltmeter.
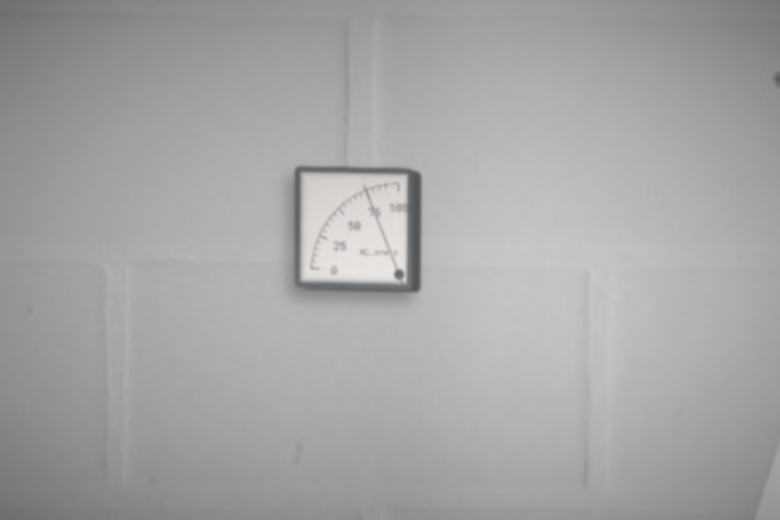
75 mV
